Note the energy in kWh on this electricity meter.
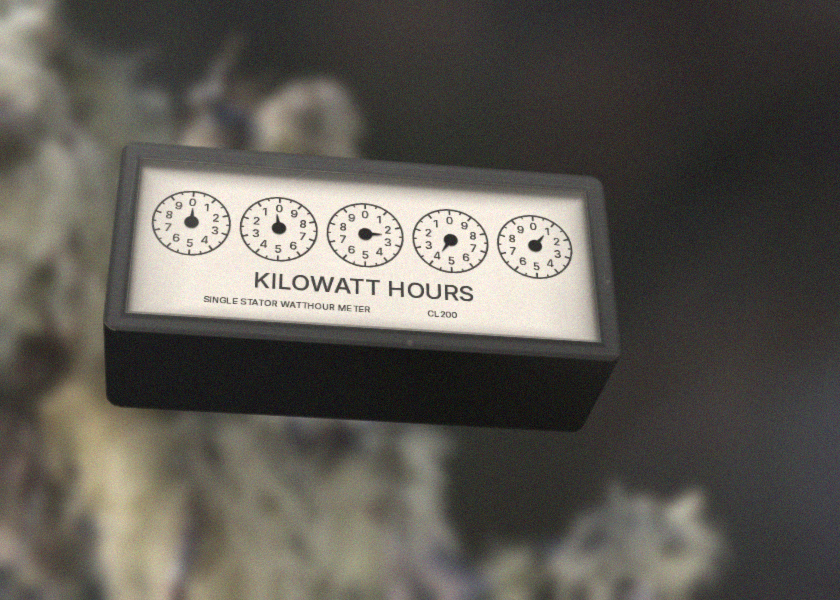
241 kWh
